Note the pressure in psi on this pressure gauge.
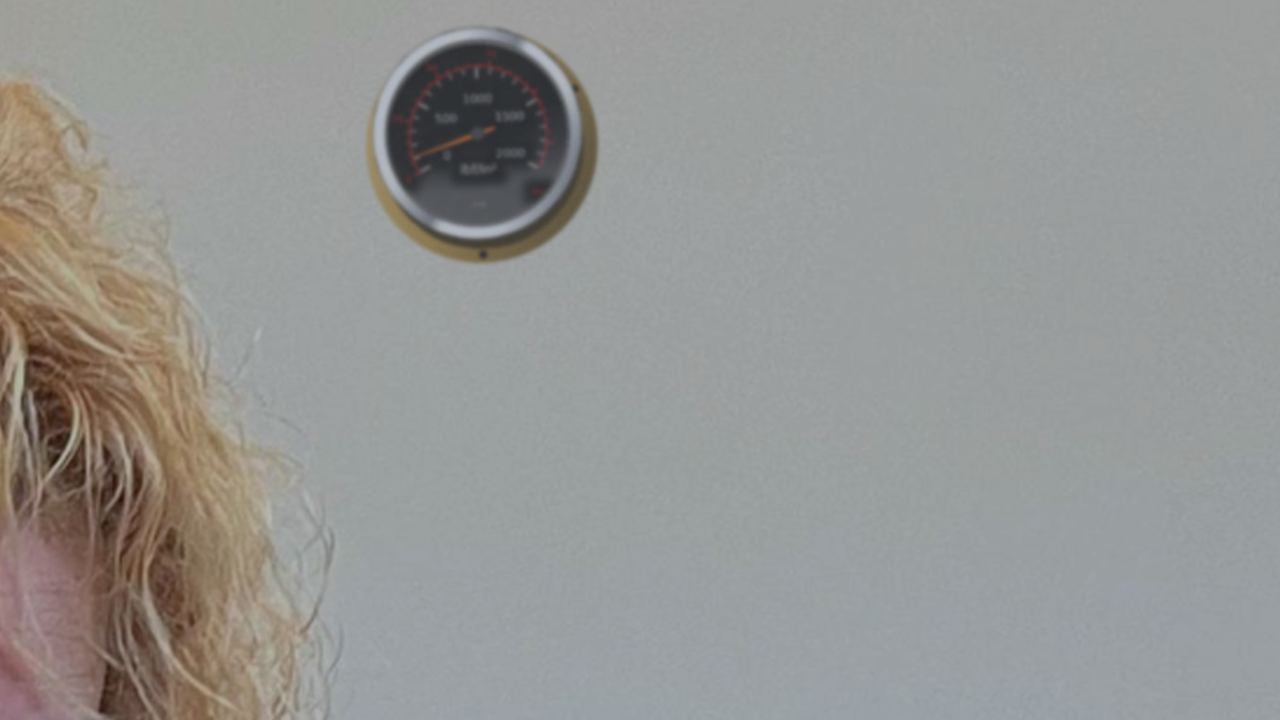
100 psi
